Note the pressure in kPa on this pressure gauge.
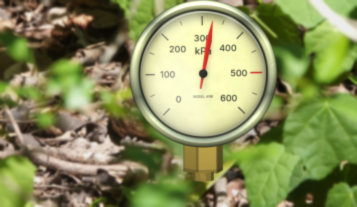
325 kPa
